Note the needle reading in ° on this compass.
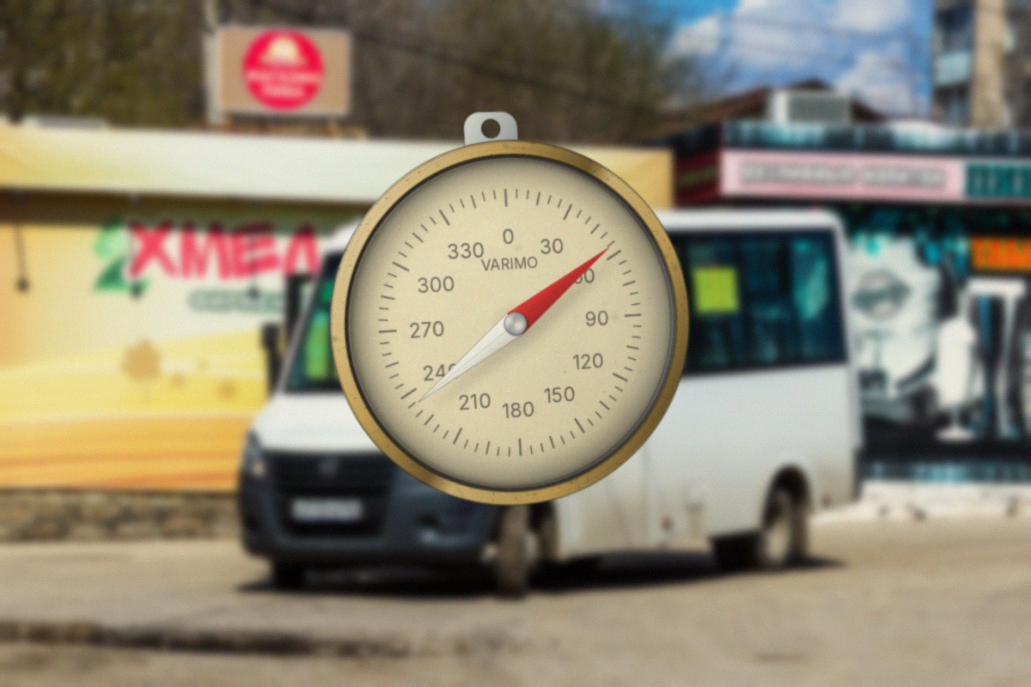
55 °
